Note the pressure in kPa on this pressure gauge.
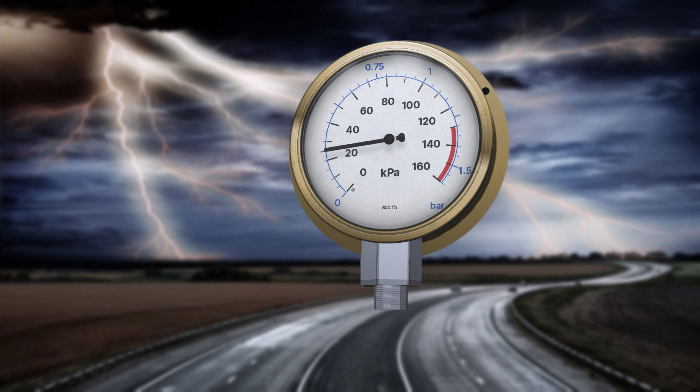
25 kPa
